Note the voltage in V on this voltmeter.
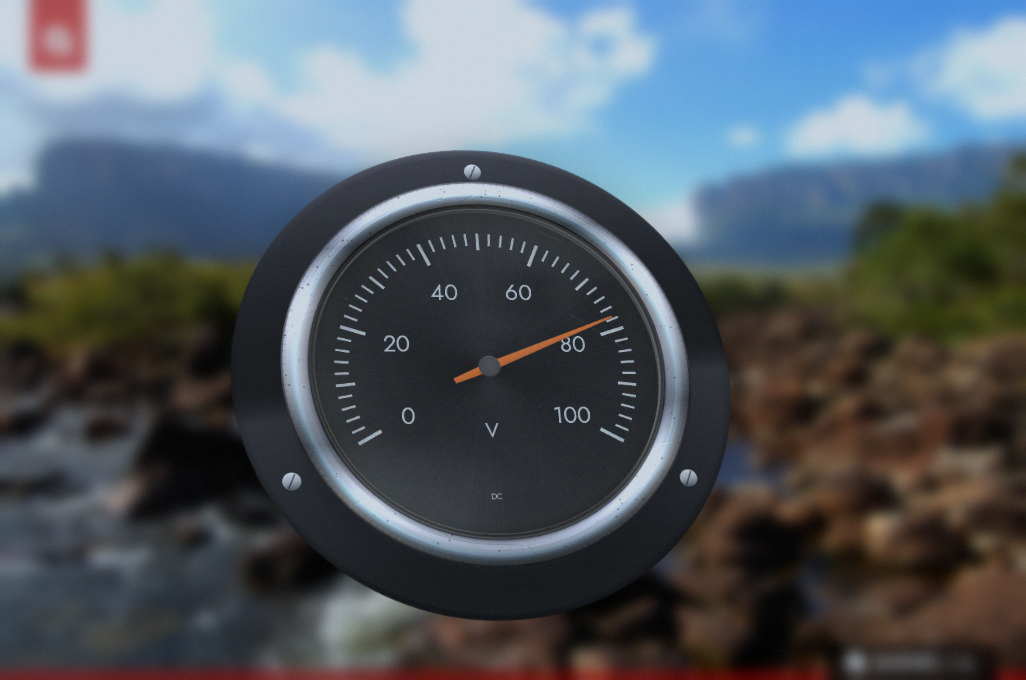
78 V
